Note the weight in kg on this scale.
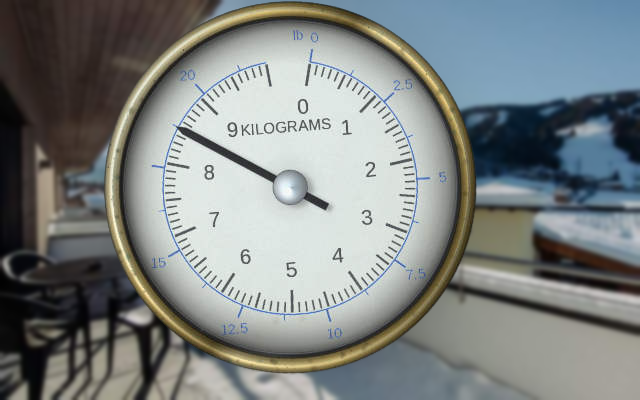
8.5 kg
